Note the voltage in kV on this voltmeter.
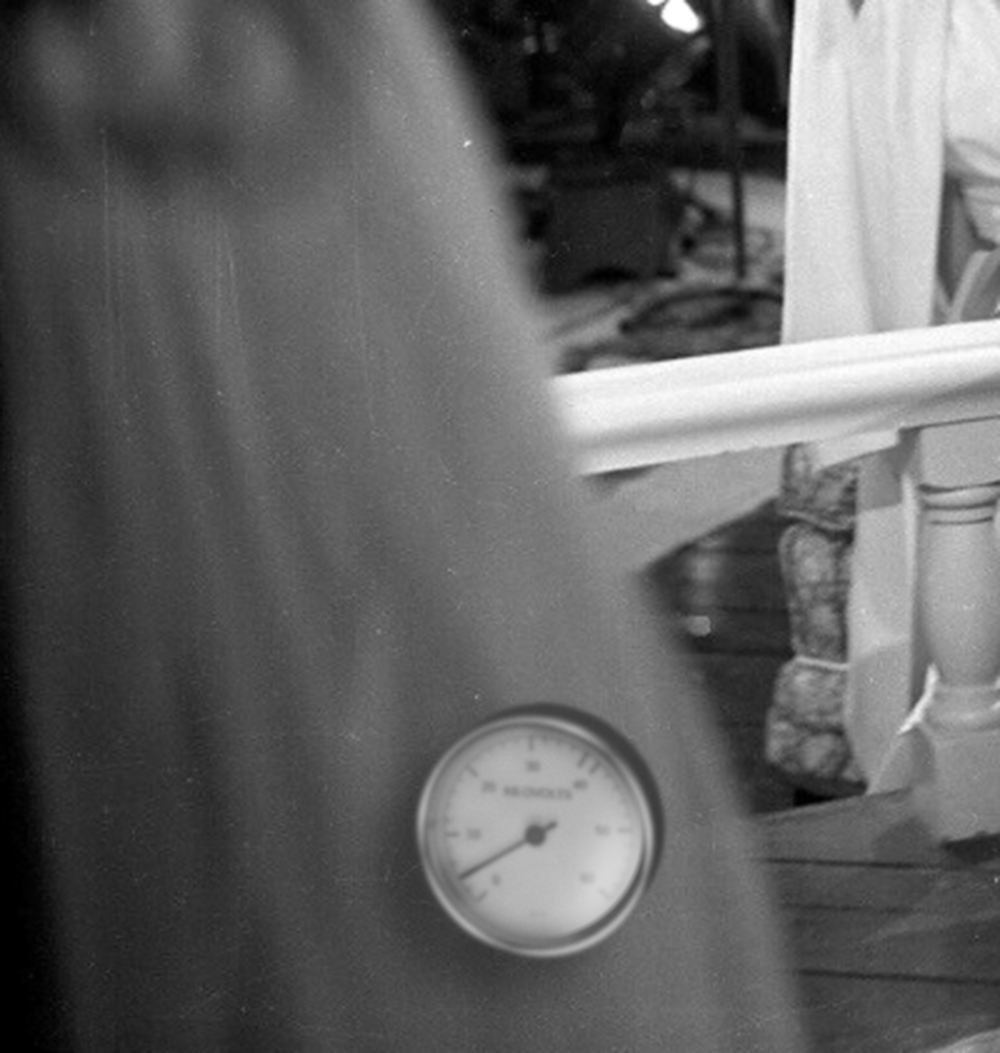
4 kV
